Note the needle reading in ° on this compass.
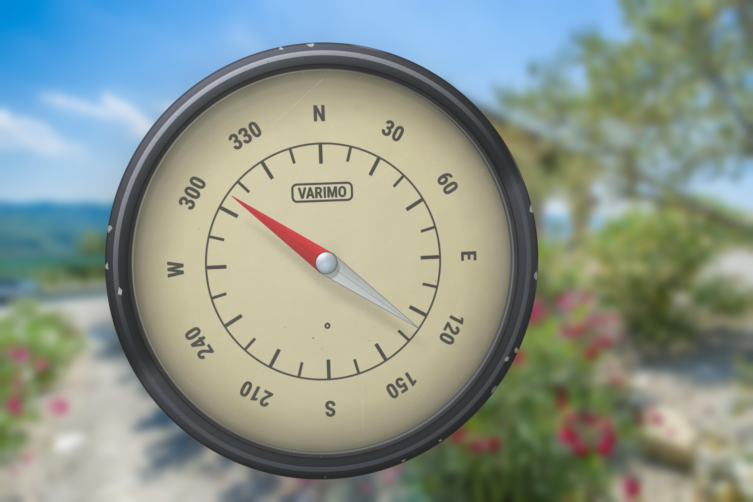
307.5 °
